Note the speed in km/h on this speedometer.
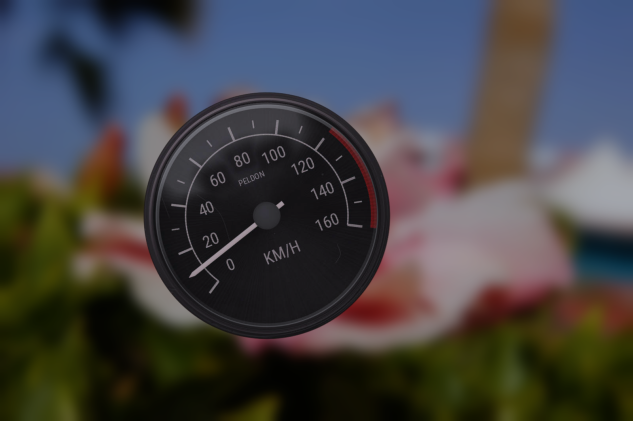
10 km/h
